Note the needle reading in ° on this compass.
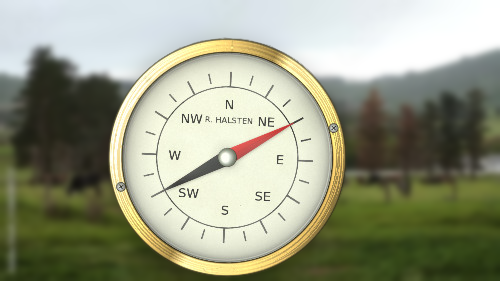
60 °
